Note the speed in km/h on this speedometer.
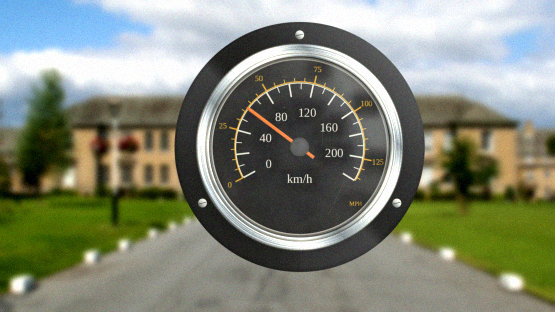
60 km/h
